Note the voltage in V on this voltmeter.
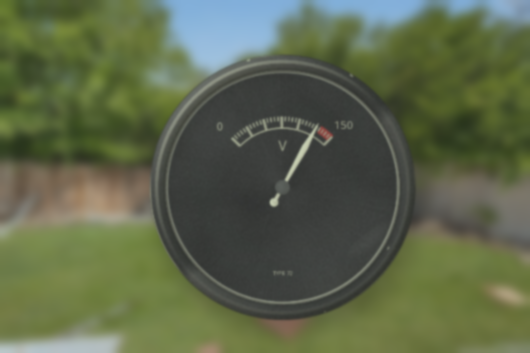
125 V
